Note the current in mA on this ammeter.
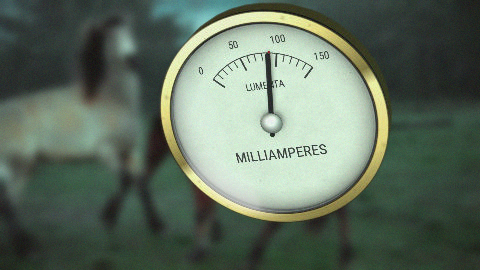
90 mA
